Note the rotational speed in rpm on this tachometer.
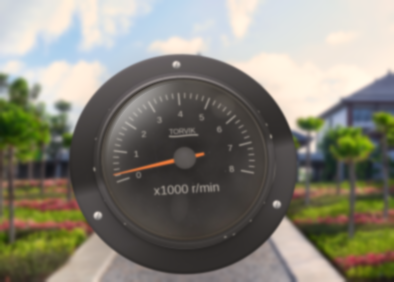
200 rpm
